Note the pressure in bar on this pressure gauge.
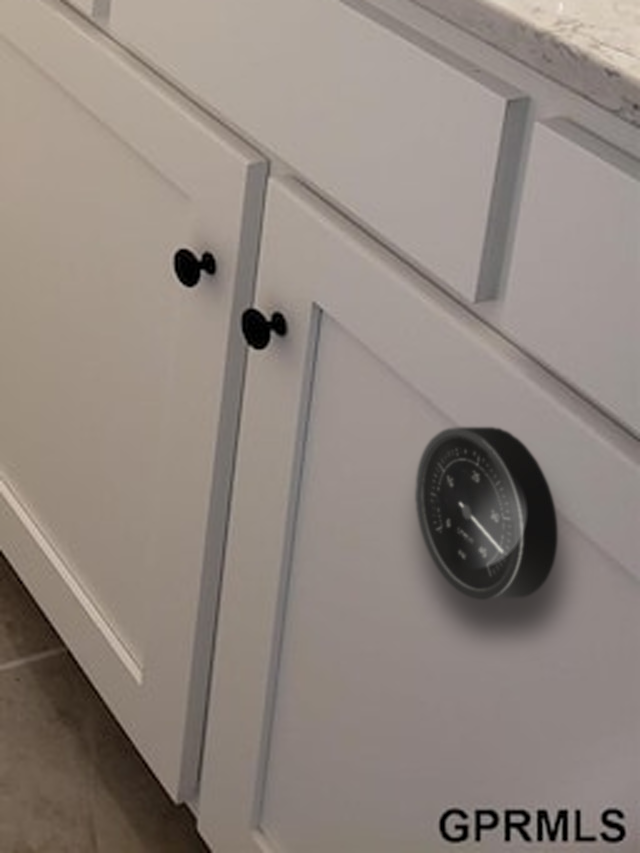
35 bar
